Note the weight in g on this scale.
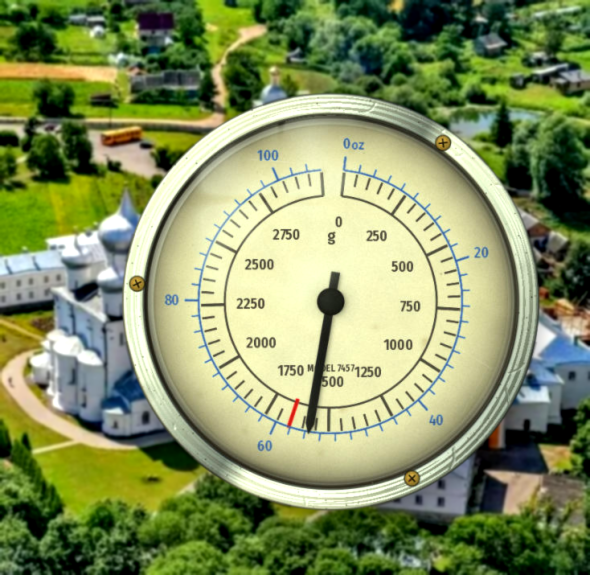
1575 g
